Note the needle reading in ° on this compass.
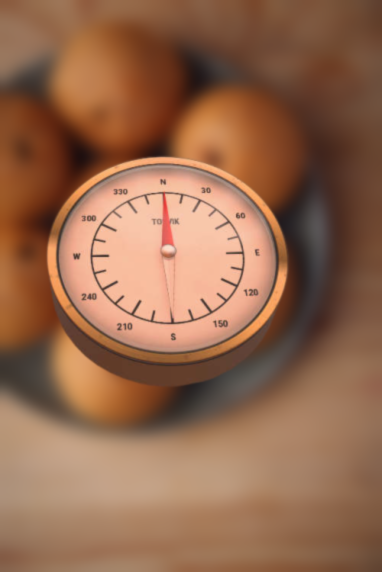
0 °
